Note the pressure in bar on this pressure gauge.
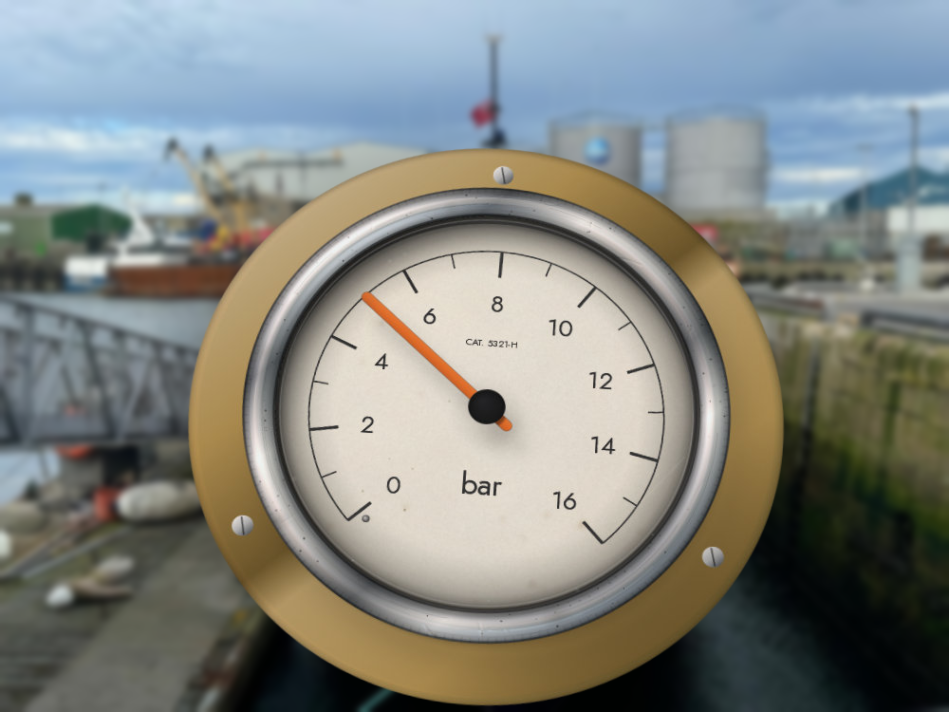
5 bar
